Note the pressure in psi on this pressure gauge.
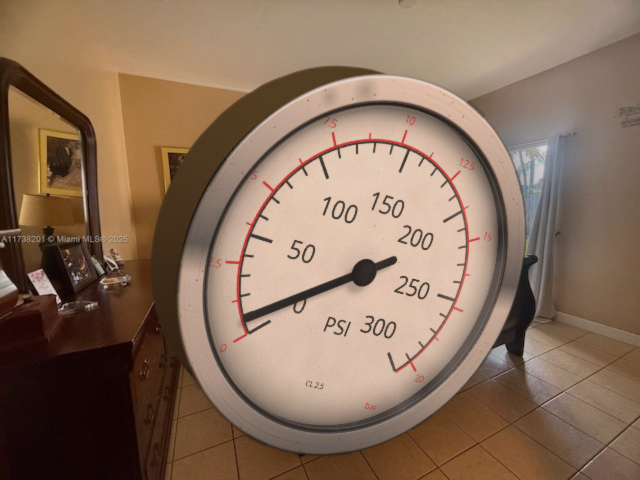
10 psi
